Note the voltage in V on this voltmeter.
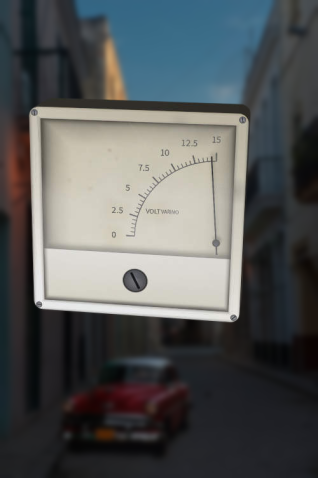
14.5 V
